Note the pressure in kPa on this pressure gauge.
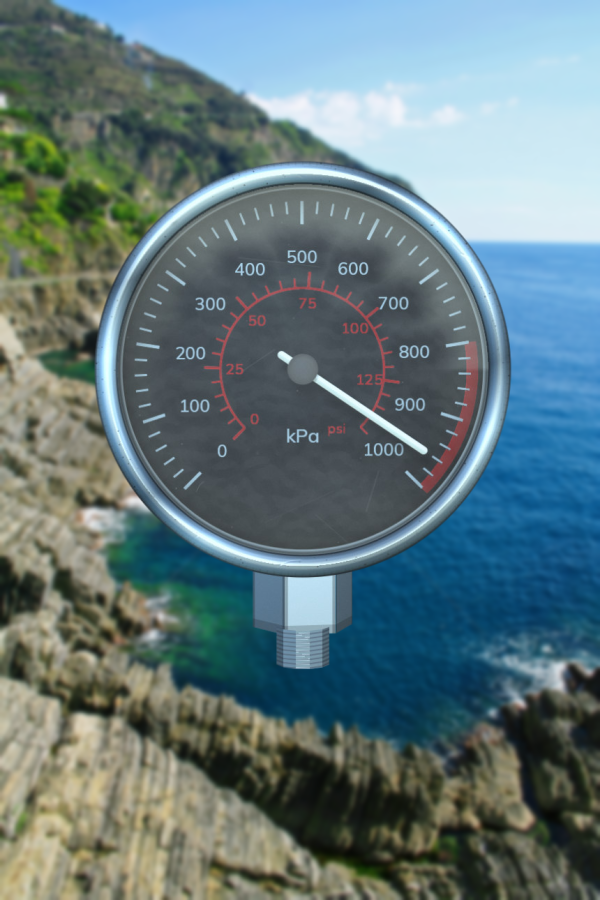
960 kPa
